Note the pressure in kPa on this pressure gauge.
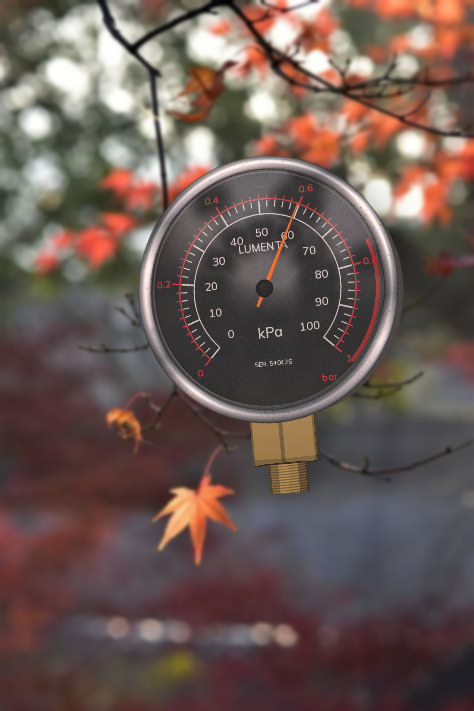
60 kPa
